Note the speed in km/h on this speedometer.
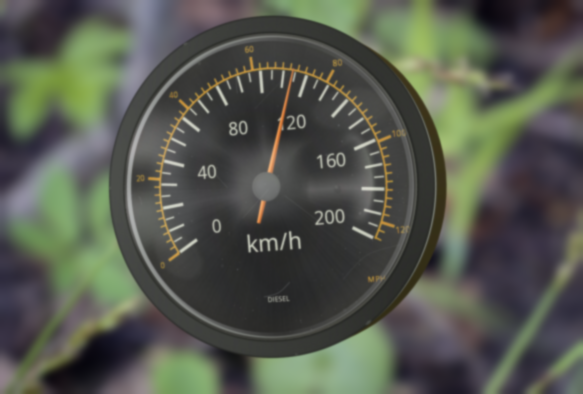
115 km/h
